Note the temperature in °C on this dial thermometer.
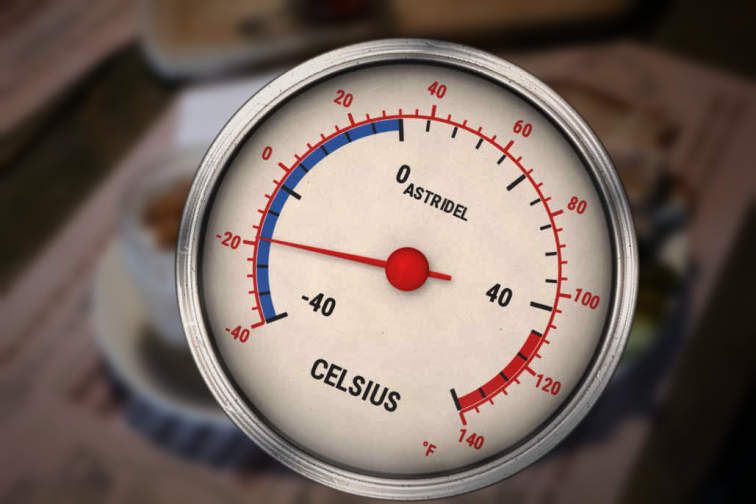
-28 °C
